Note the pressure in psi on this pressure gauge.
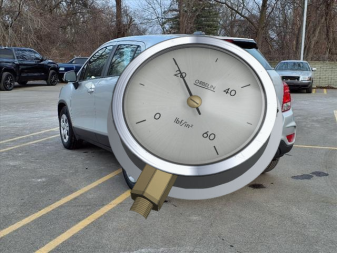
20 psi
